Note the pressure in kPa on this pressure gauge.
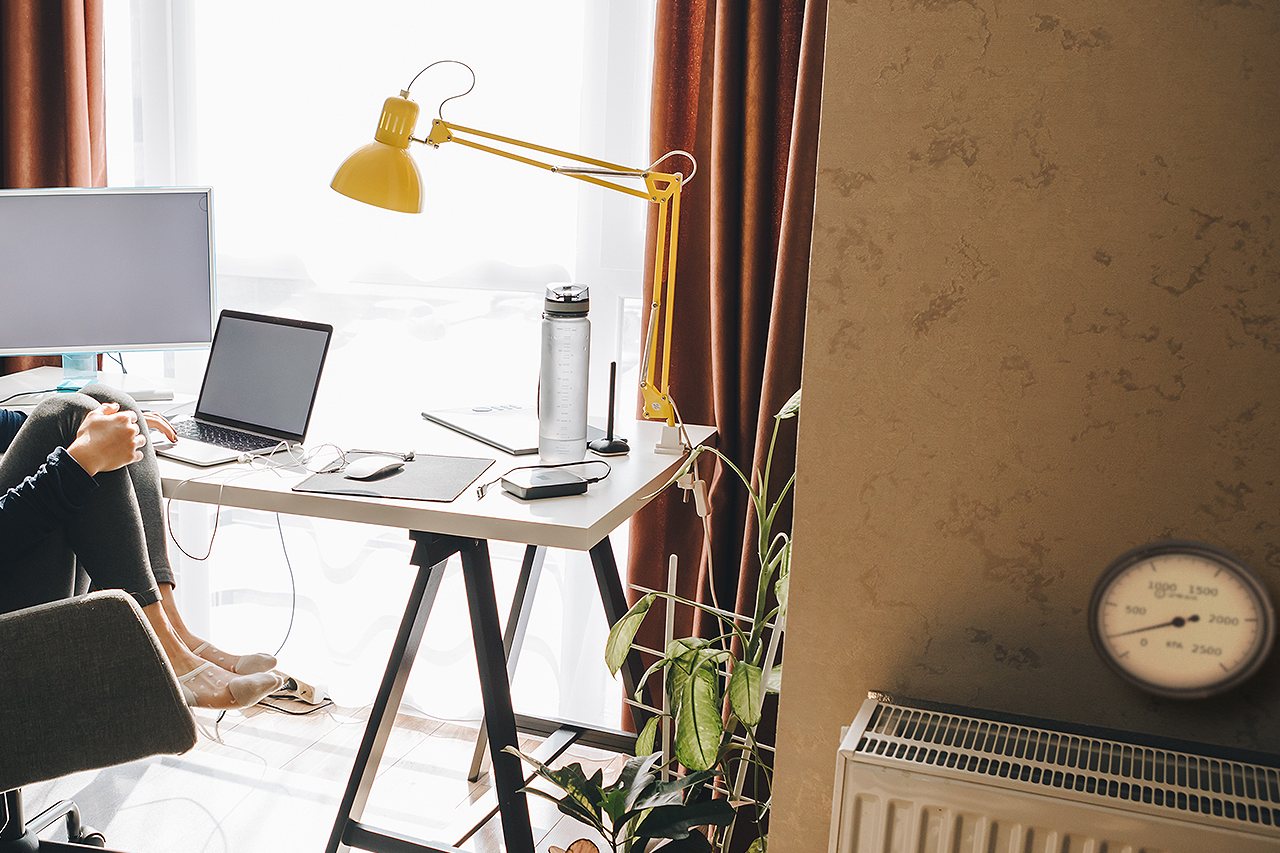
200 kPa
